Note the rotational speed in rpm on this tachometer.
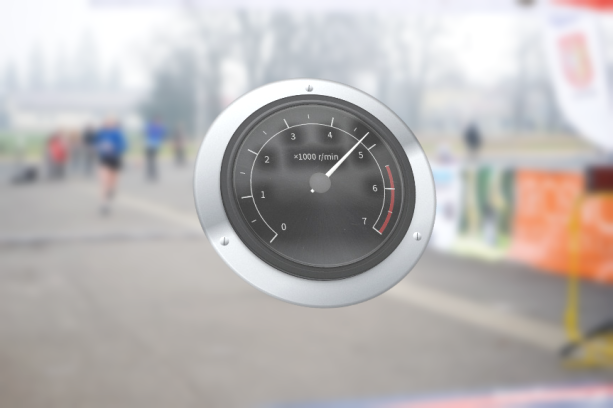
4750 rpm
